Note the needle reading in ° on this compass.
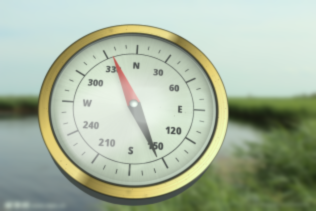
335 °
